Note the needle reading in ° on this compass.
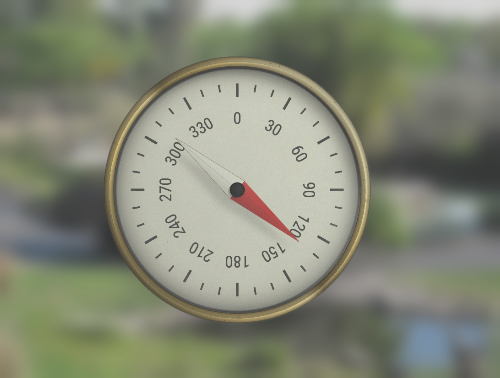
130 °
